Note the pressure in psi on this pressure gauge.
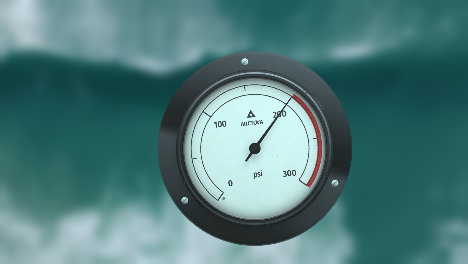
200 psi
